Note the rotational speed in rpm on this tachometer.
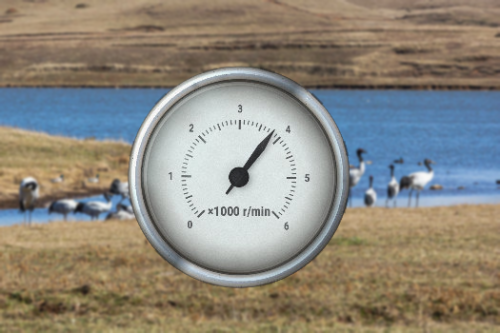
3800 rpm
